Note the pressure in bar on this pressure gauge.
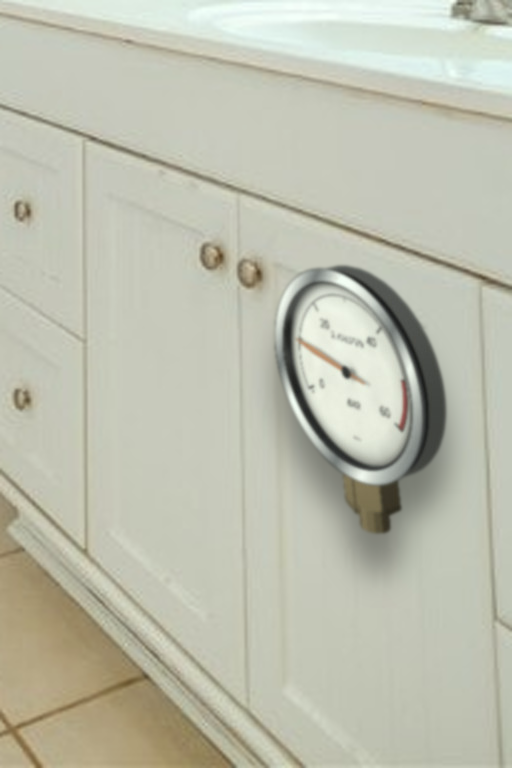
10 bar
